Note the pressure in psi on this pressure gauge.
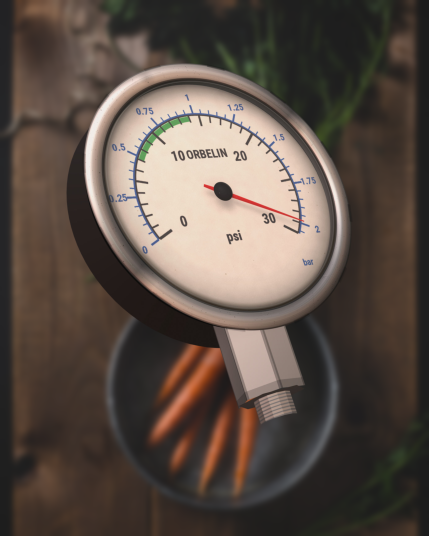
29 psi
